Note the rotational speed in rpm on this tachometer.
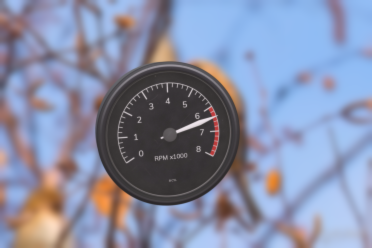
6400 rpm
